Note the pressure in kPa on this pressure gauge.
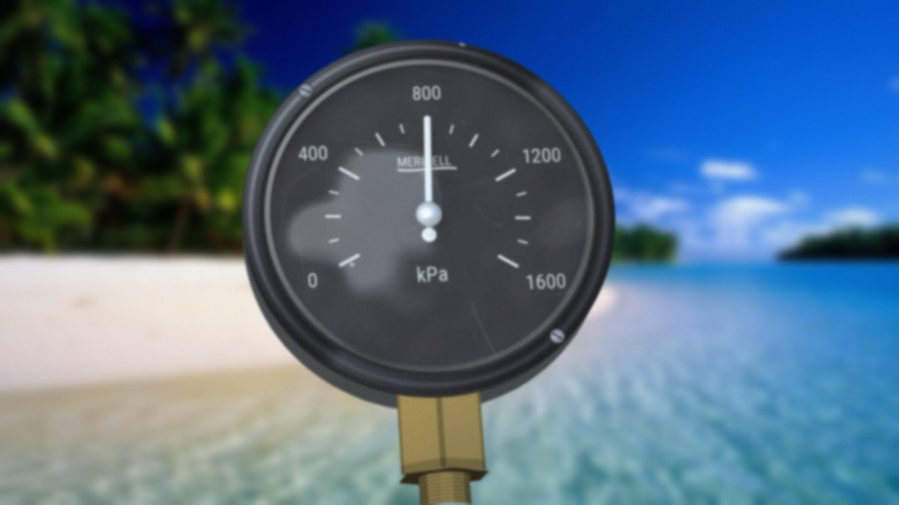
800 kPa
